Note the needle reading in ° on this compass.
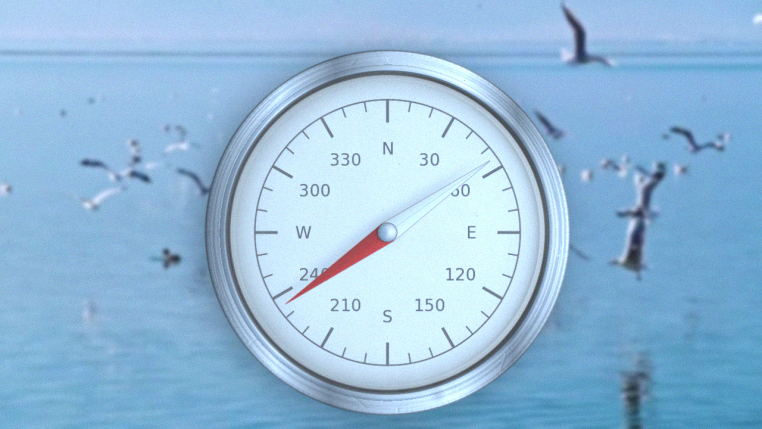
235 °
